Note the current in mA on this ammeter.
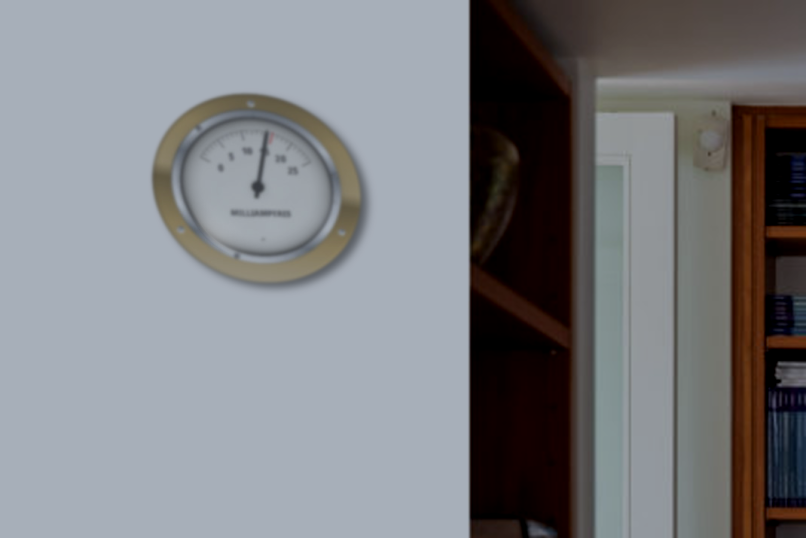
15 mA
